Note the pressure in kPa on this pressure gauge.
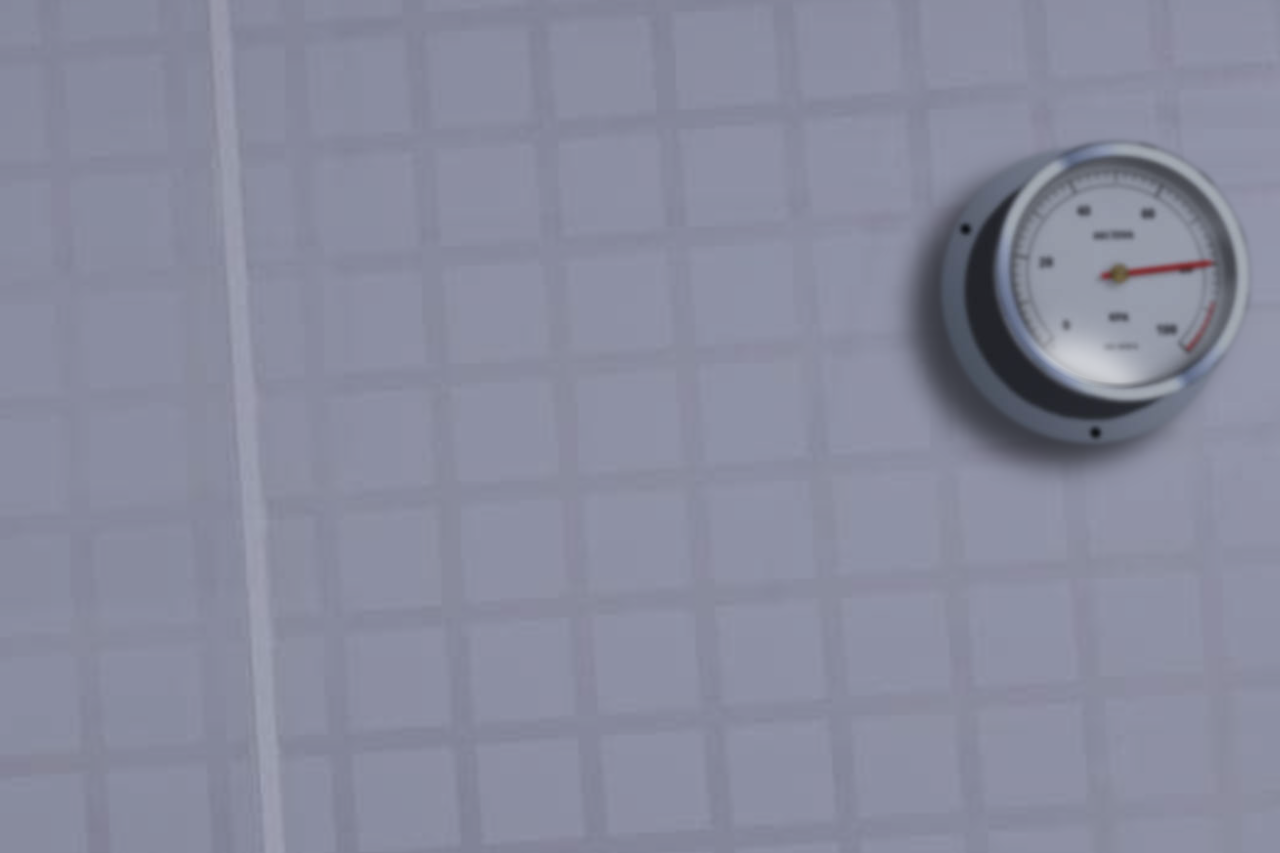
80 kPa
